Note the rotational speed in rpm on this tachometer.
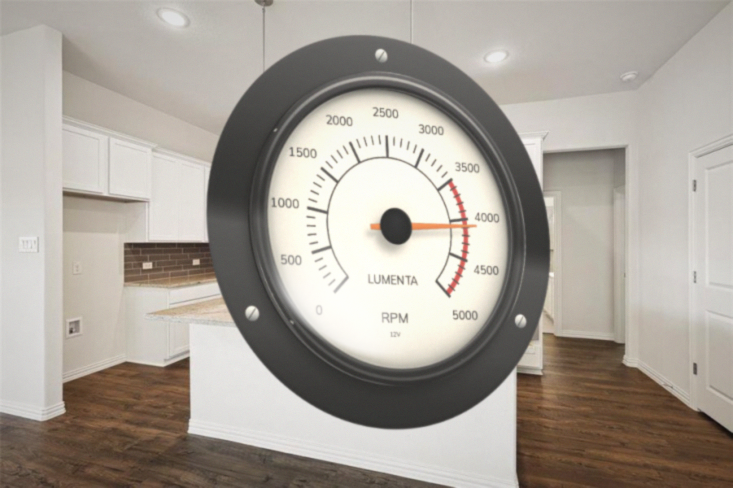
4100 rpm
